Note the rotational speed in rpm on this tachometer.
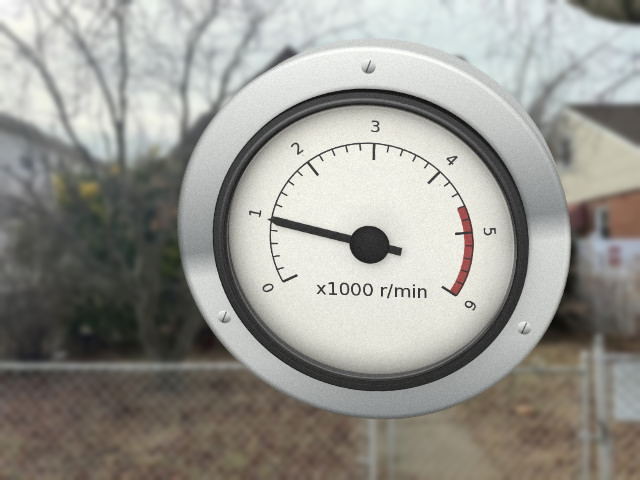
1000 rpm
